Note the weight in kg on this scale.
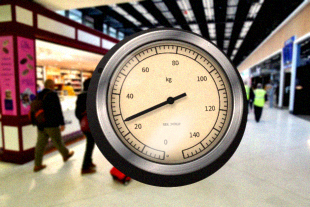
26 kg
